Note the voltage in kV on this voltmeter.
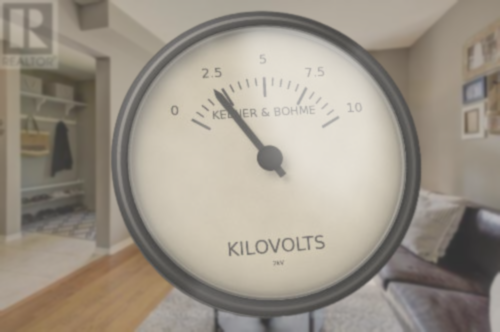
2 kV
